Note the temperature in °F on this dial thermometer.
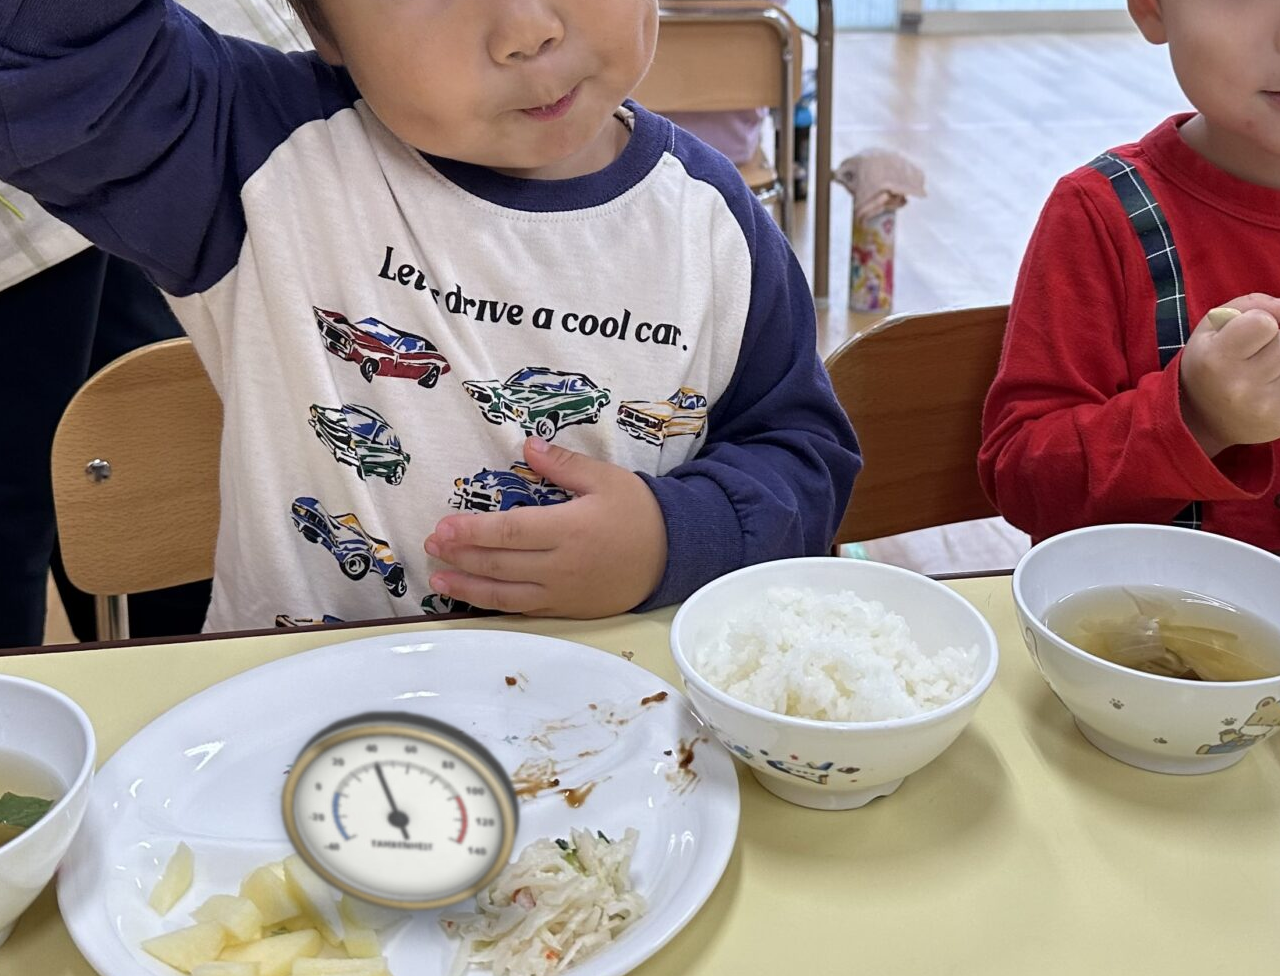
40 °F
